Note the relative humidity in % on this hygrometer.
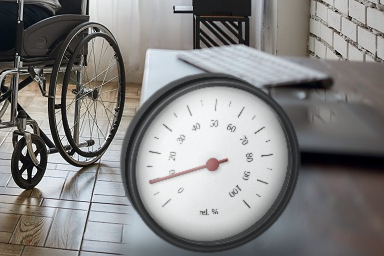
10 %
